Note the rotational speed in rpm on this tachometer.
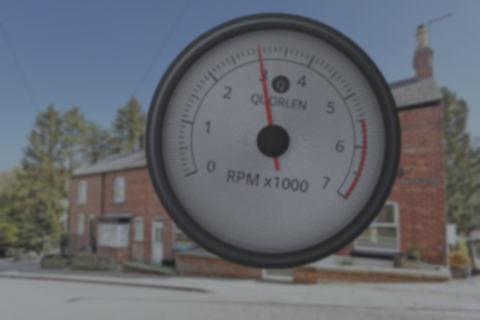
3000 rpm
